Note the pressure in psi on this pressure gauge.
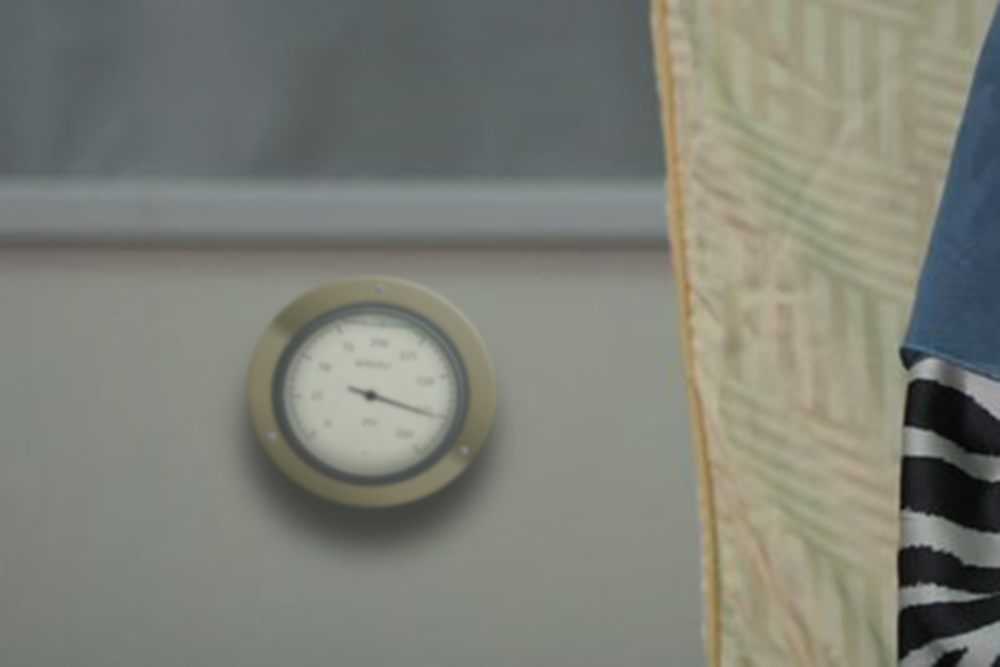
175 psi
